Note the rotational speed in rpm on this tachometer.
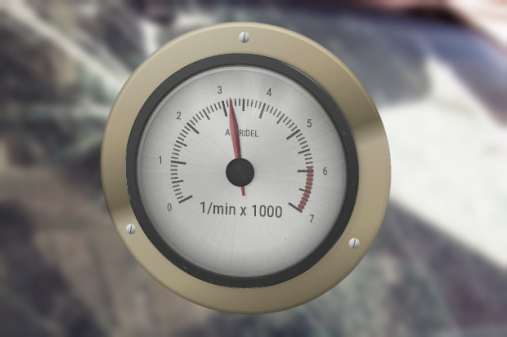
3200 rpm
